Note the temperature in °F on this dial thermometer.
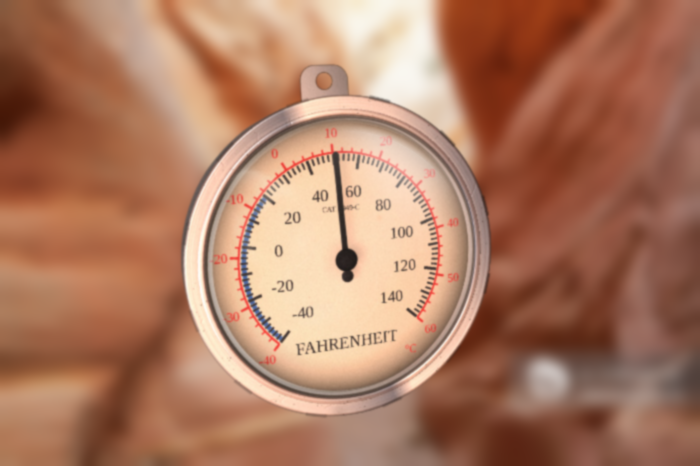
50 °F
